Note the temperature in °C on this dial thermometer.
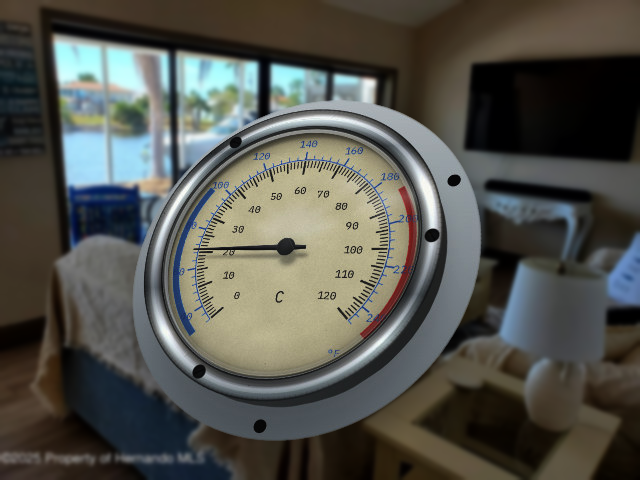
20 °C
